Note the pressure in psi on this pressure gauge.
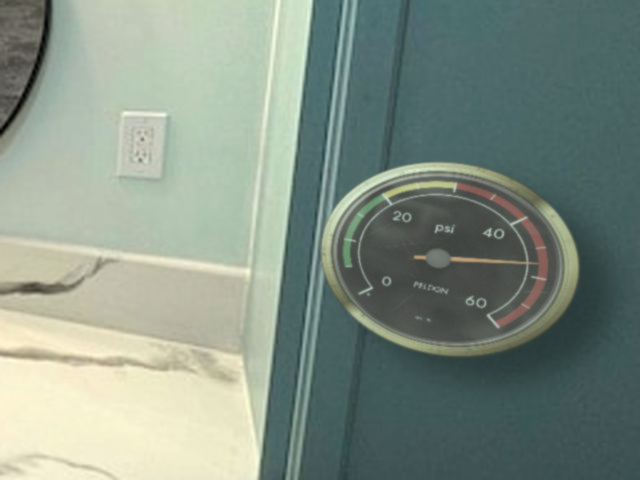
47.5 psi
